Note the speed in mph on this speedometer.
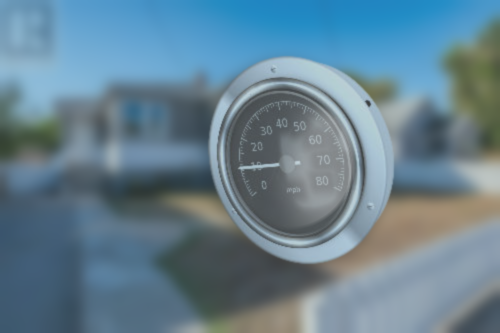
10 mph
